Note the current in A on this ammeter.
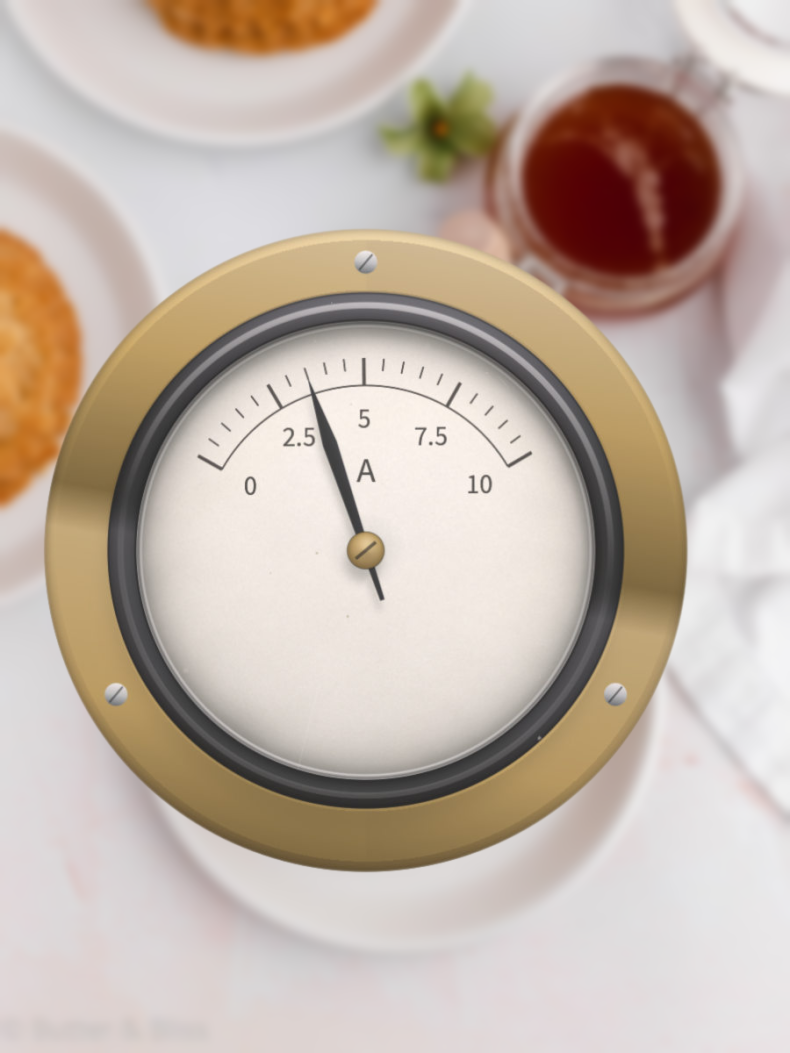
3.5 A
